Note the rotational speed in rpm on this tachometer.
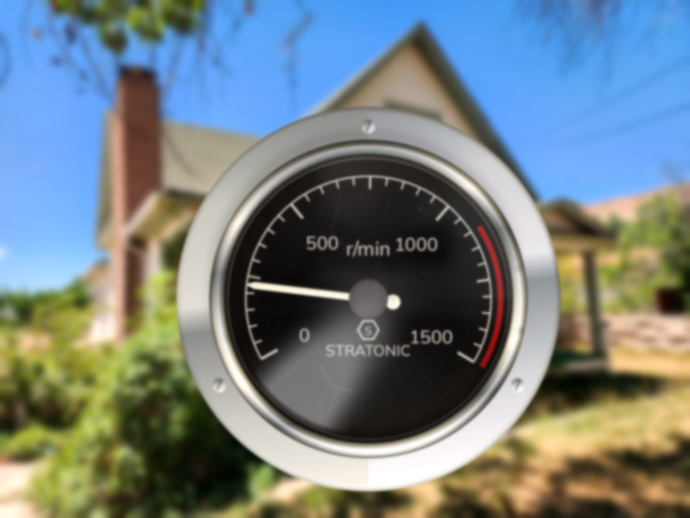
225 rpm
